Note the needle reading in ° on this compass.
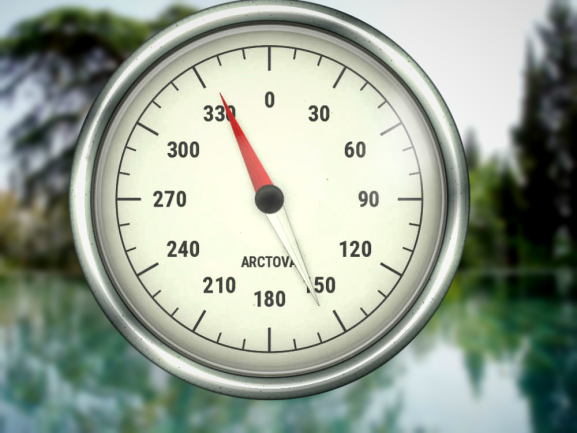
335 °
